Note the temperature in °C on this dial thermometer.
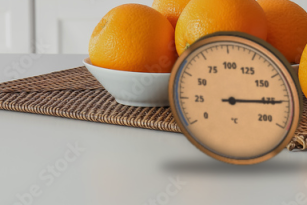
175 °C
